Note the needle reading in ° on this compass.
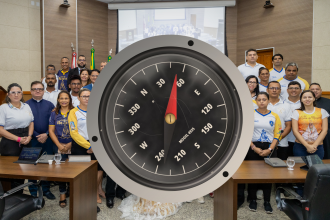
52.5 °
